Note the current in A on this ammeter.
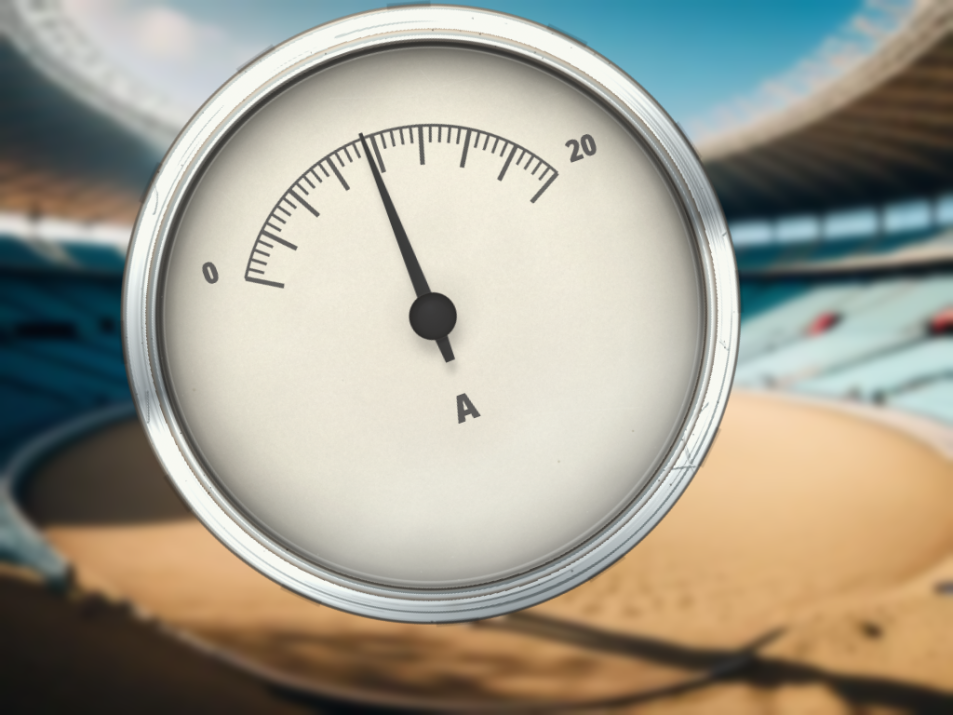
9.5 A
